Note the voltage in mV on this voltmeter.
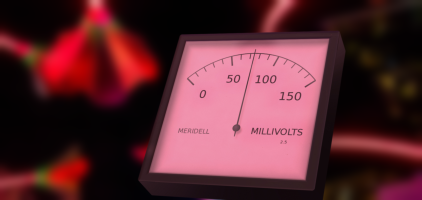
75 mV
